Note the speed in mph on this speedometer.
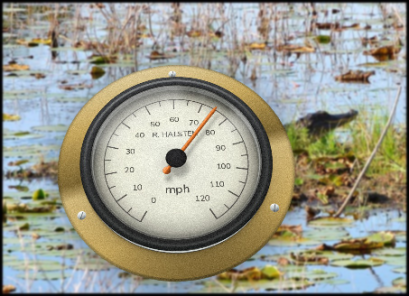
75 mph
